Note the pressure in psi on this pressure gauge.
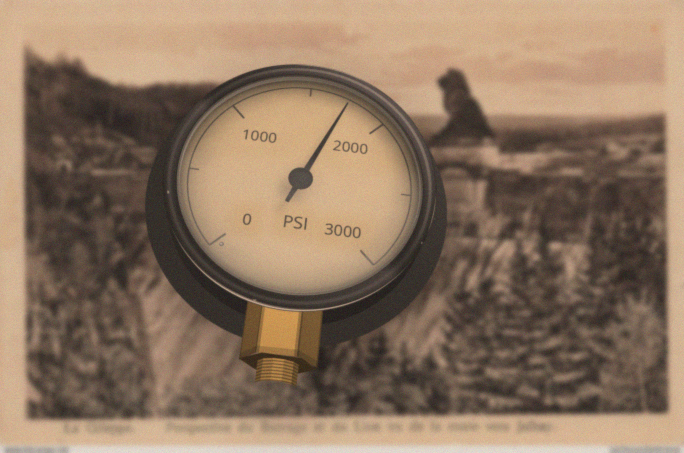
1750 psi
